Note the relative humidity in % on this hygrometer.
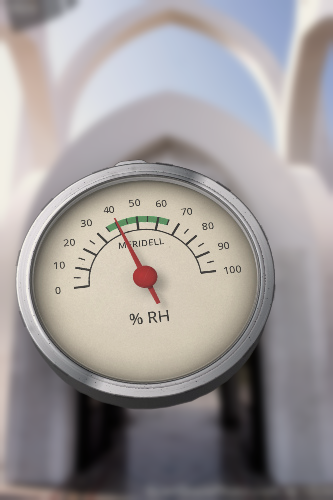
40 %
